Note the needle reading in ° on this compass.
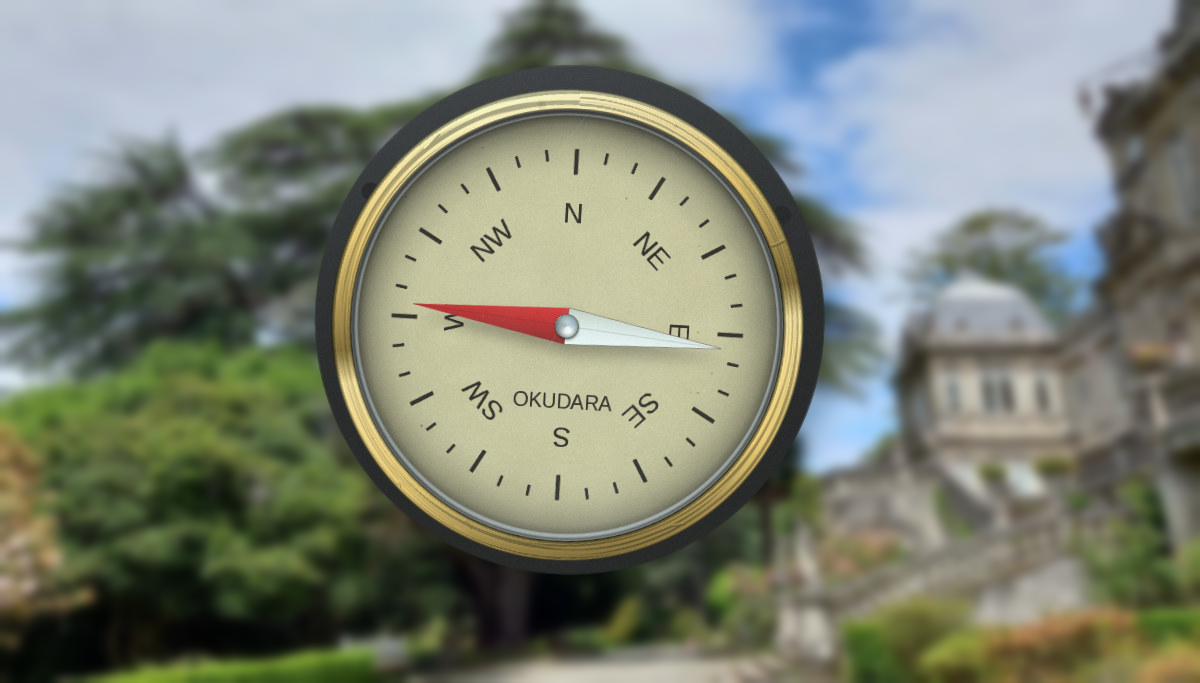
275 °
